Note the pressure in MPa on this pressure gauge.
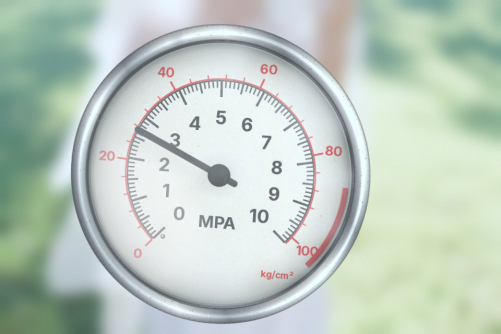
2.7 MPa
